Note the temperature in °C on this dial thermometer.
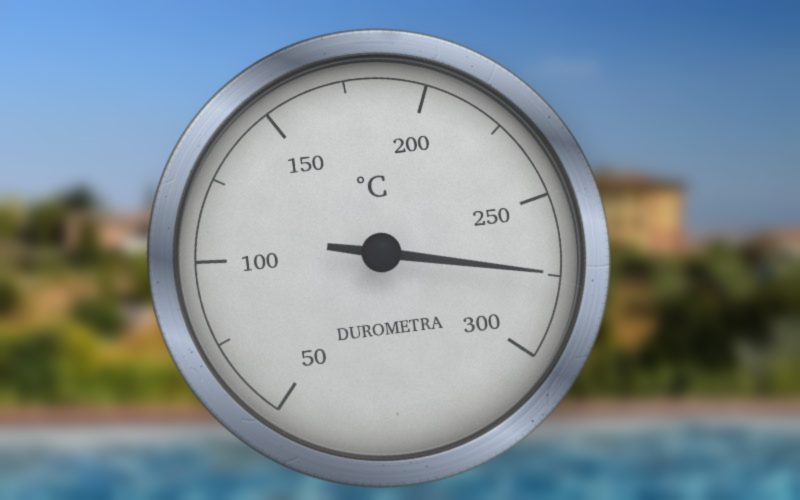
275 °C
